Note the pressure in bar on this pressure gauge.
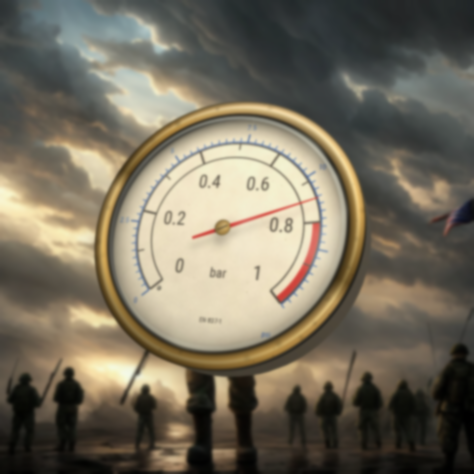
0.75 bar
